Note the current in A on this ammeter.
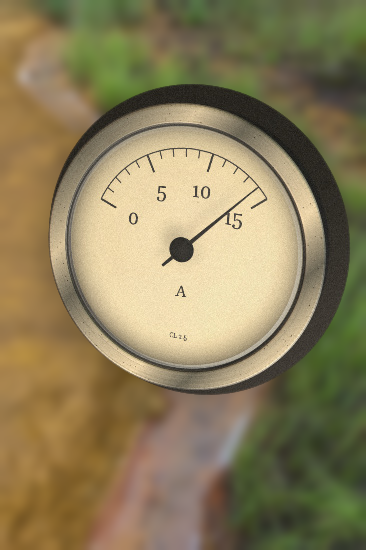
14 A
